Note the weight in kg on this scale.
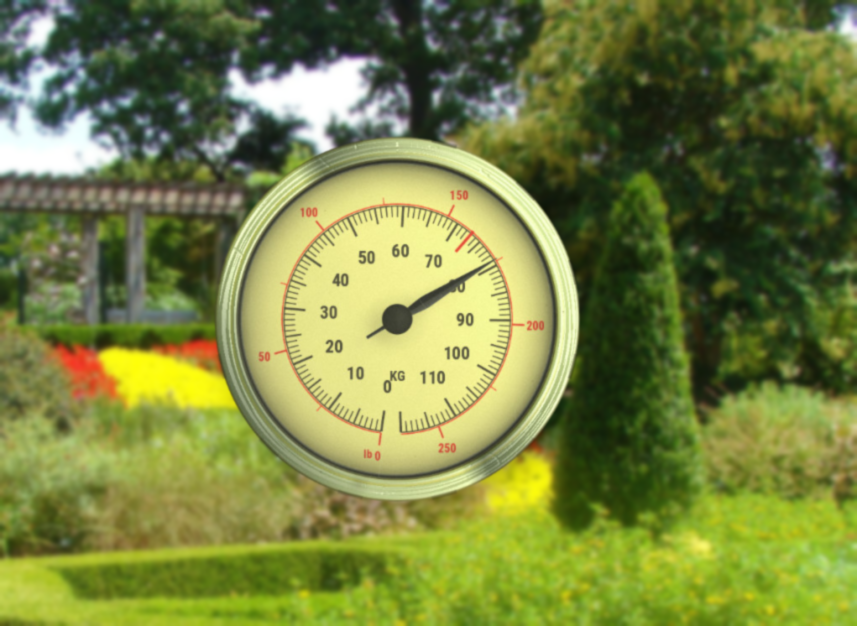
79 kg
